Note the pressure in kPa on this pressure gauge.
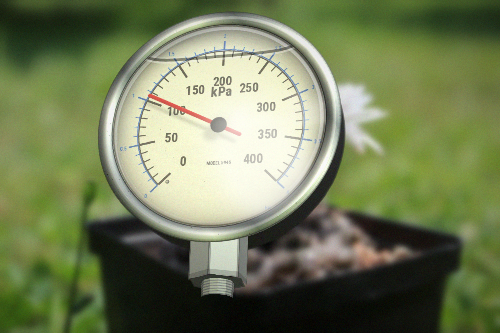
105 kPa
